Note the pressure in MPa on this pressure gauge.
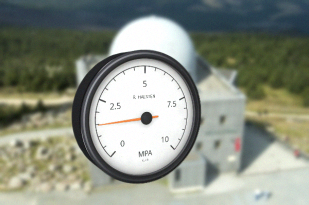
1.5 MPa
